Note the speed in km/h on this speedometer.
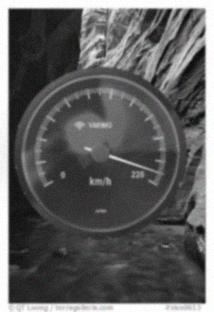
210 km/h
